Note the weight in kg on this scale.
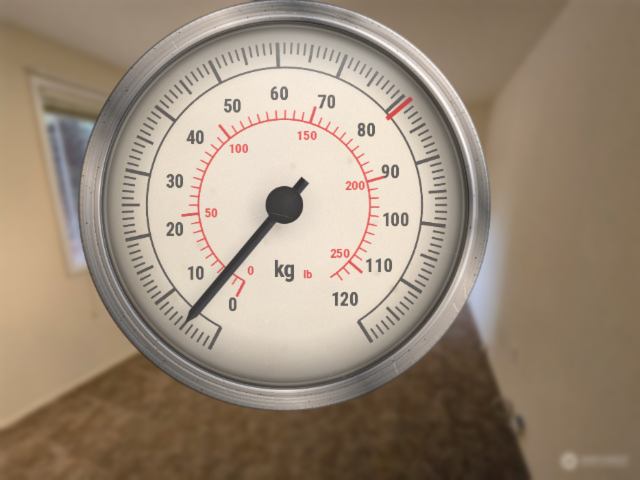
5 kg
